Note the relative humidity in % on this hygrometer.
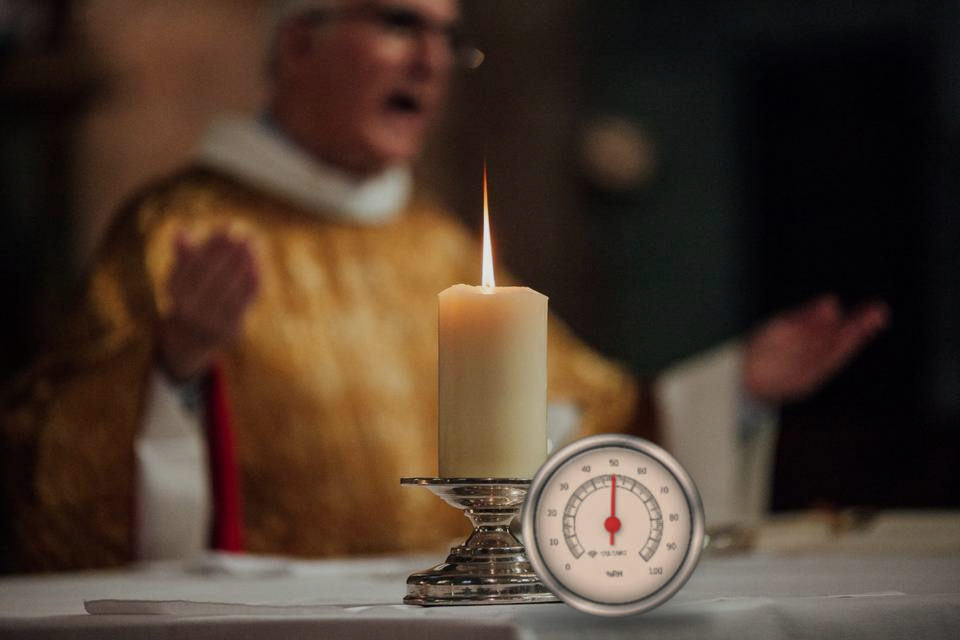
50 %
